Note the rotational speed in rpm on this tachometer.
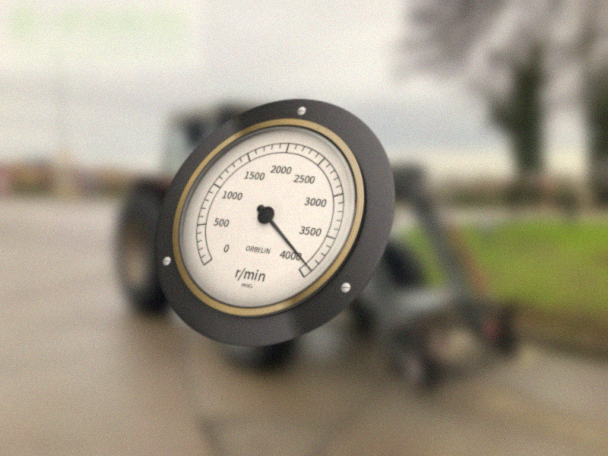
3900 rpm
